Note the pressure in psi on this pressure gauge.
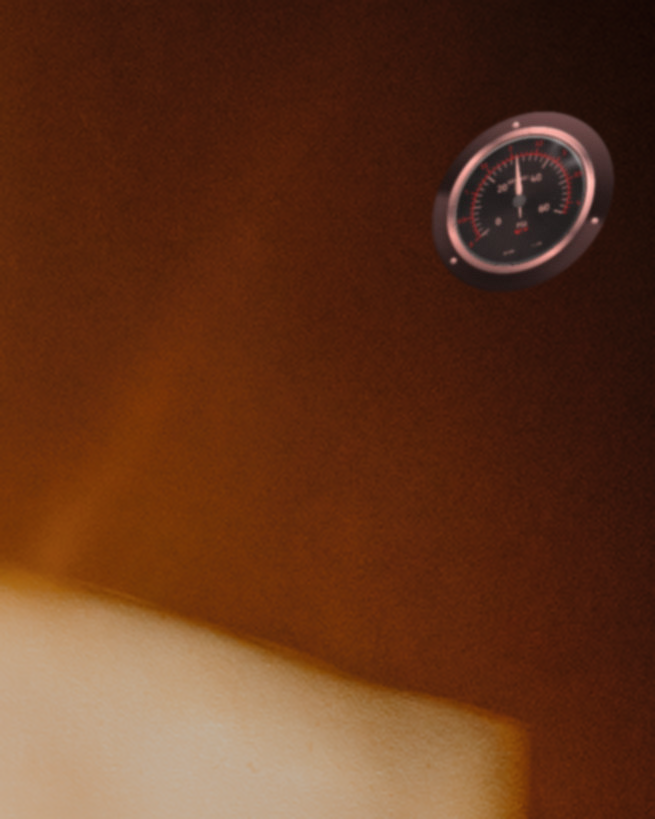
30 psi
